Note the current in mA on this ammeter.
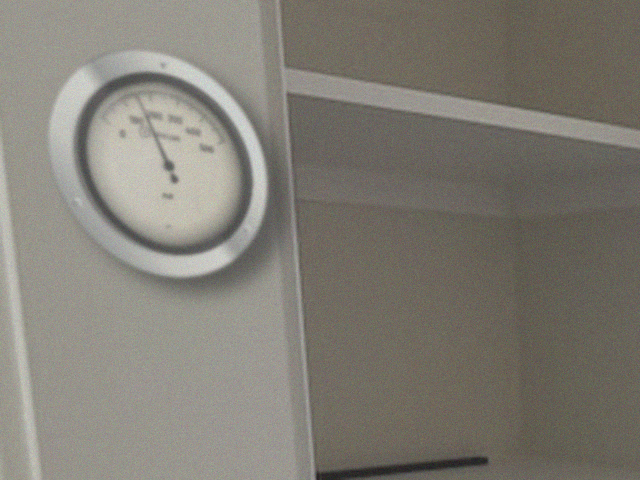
150 mA
